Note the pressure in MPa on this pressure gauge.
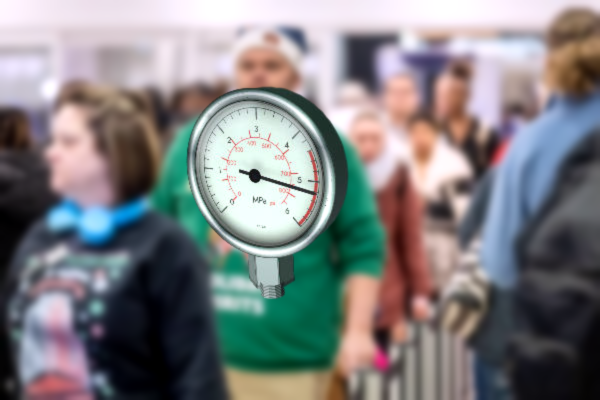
5.2 MPa
